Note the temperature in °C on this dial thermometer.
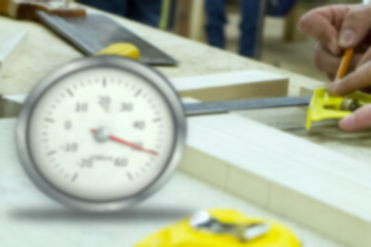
50 °C
